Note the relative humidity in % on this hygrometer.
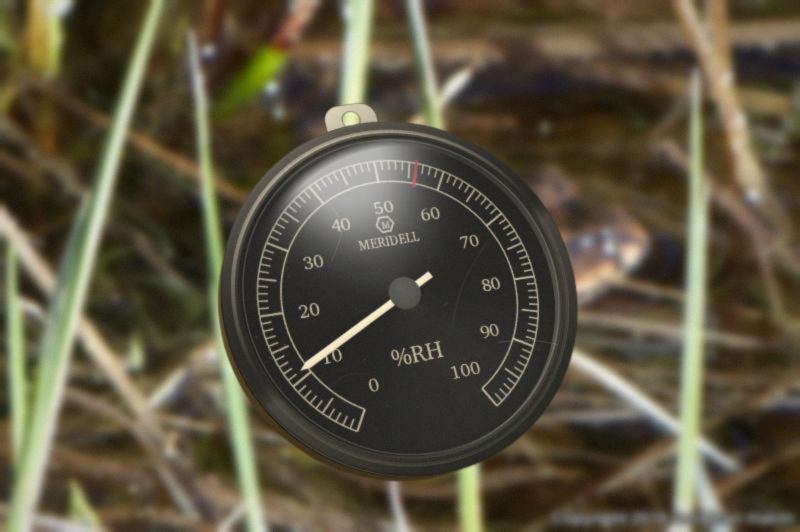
11 %
